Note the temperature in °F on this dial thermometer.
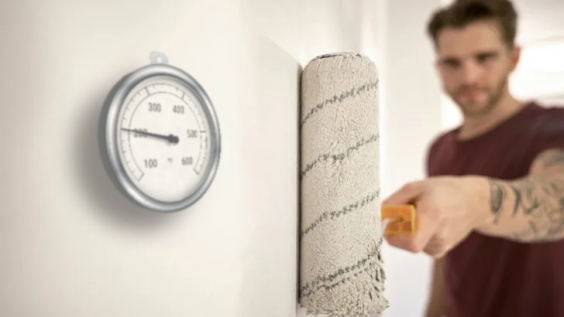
200 °F
